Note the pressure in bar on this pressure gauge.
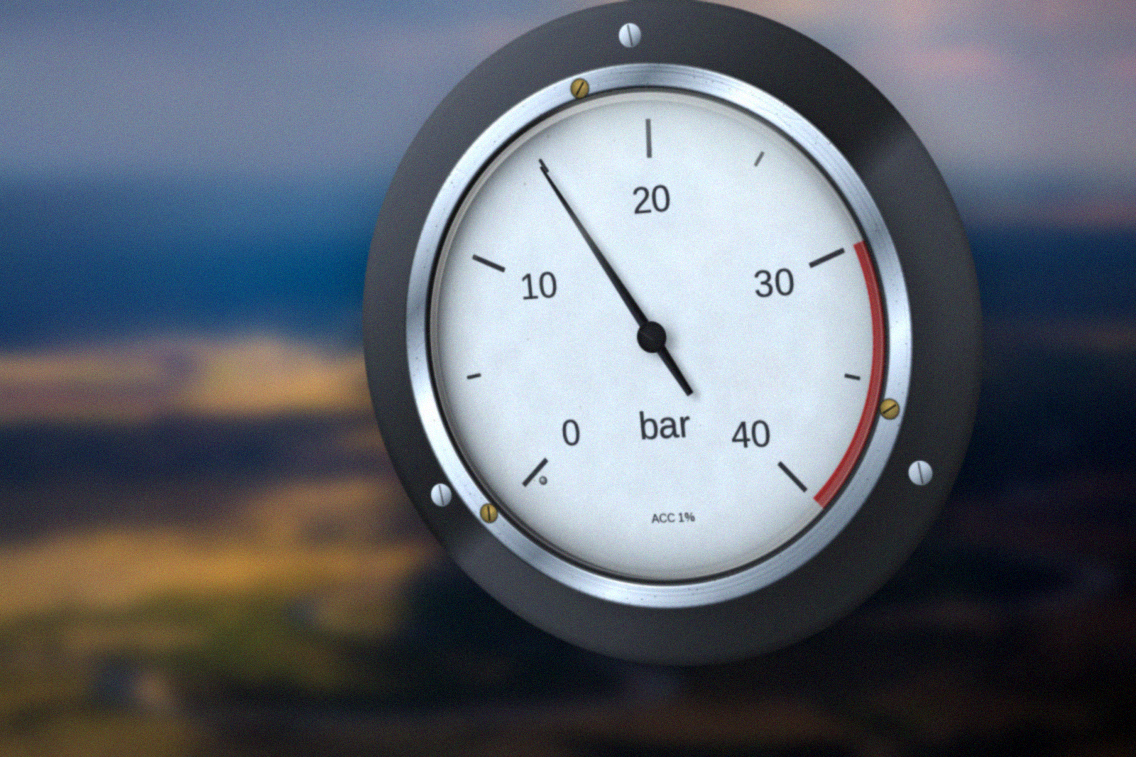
15 bar
